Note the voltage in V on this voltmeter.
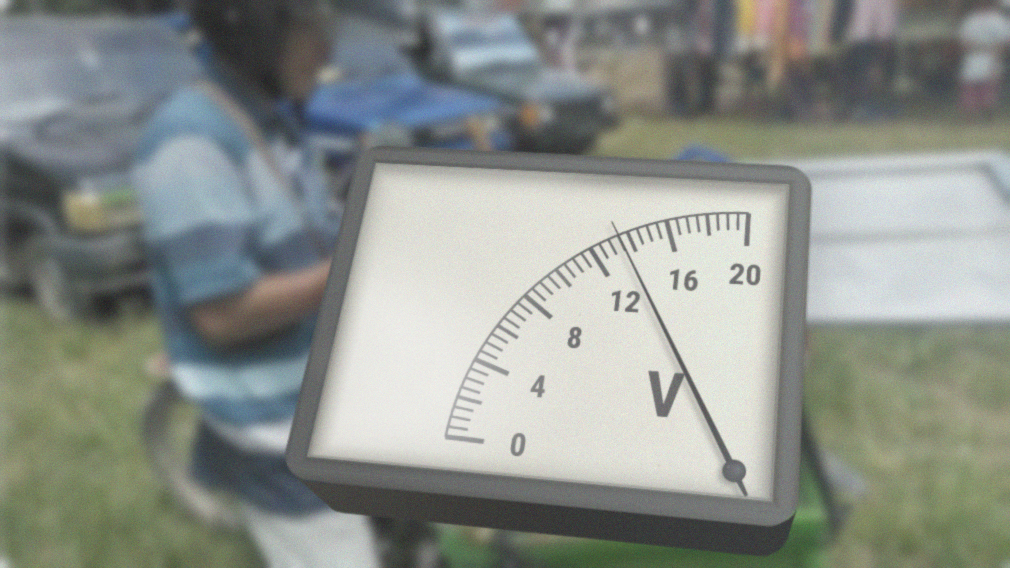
13.5 V
